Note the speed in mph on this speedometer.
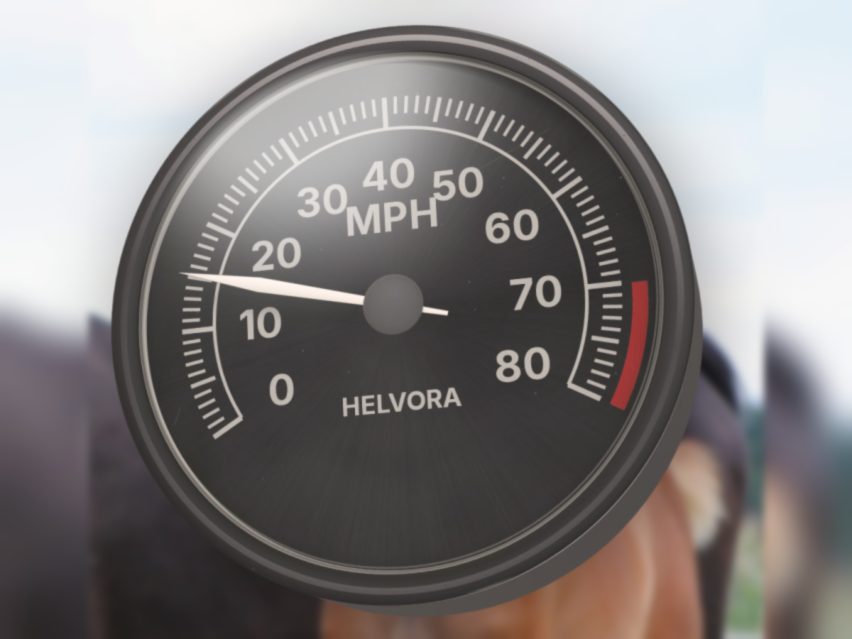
15 mph
